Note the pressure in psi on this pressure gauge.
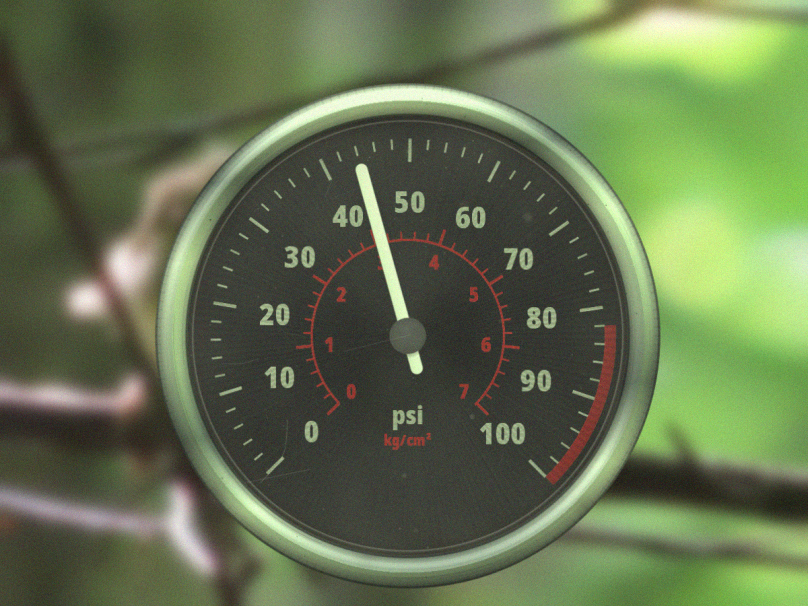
44 psi
